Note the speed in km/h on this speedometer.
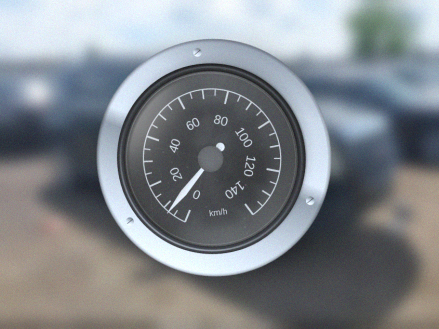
7.5 km/h
